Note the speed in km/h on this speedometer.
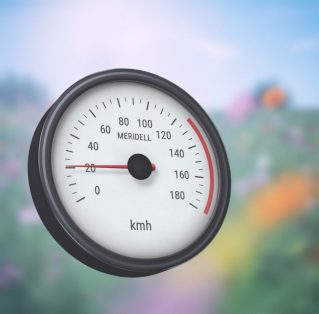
20 km/h
